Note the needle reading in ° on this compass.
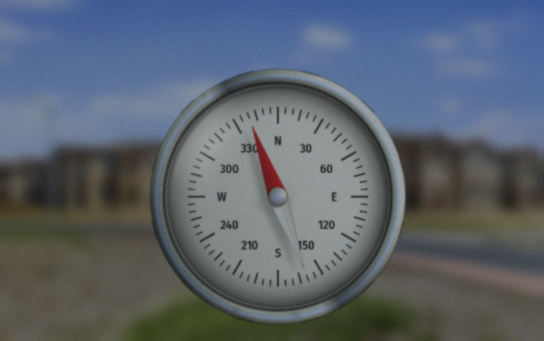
340 °
